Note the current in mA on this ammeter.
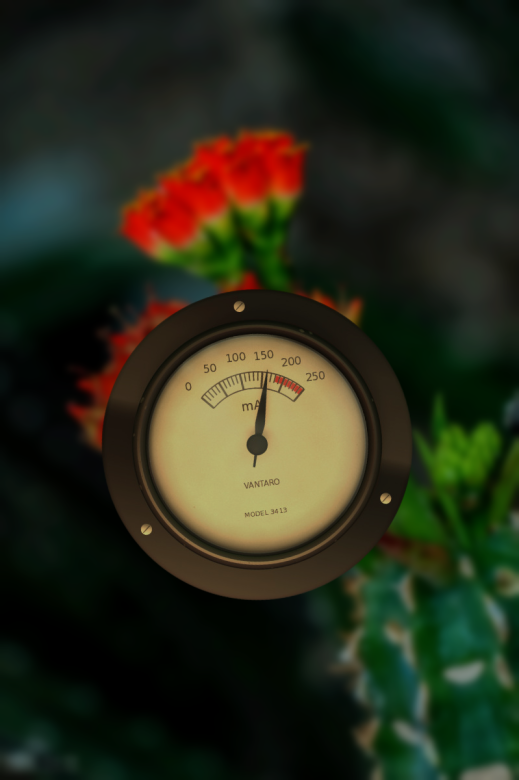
160 mA
